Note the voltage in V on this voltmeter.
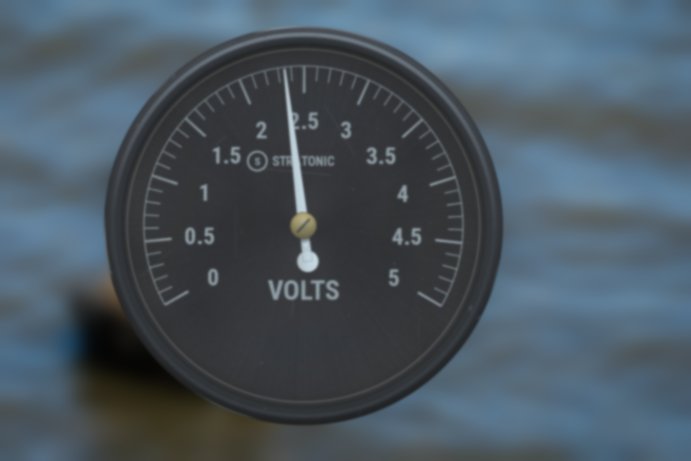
2.35 V
